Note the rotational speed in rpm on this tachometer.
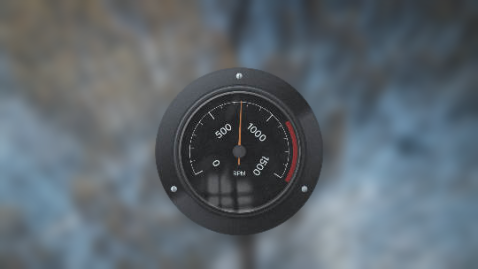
750 rpm
